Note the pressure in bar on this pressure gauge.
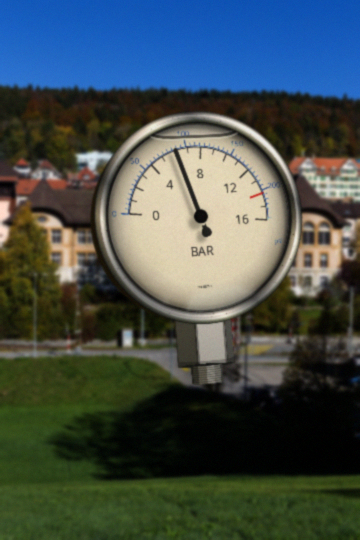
6 bar
